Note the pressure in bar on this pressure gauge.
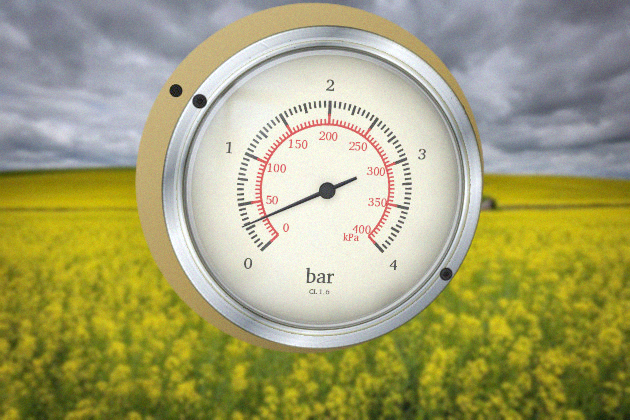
0.3 bar
